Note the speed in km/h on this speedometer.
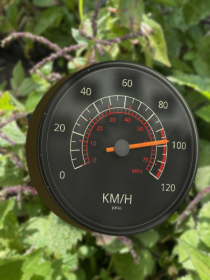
97.5 km/h
